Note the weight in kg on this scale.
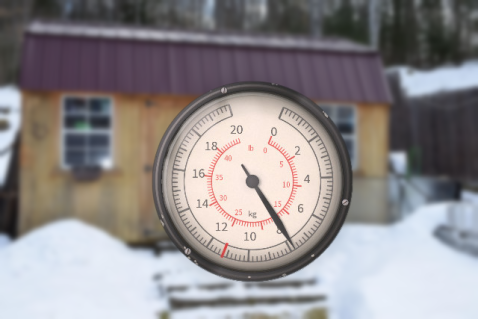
7.8 kg
